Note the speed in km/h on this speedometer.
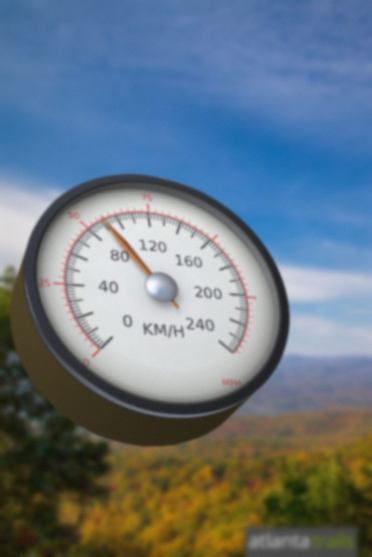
90 km/h
